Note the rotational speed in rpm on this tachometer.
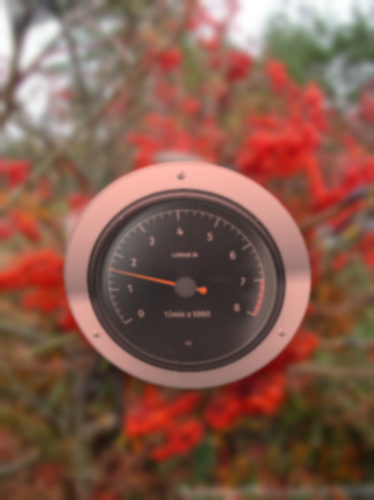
1600 rpm
